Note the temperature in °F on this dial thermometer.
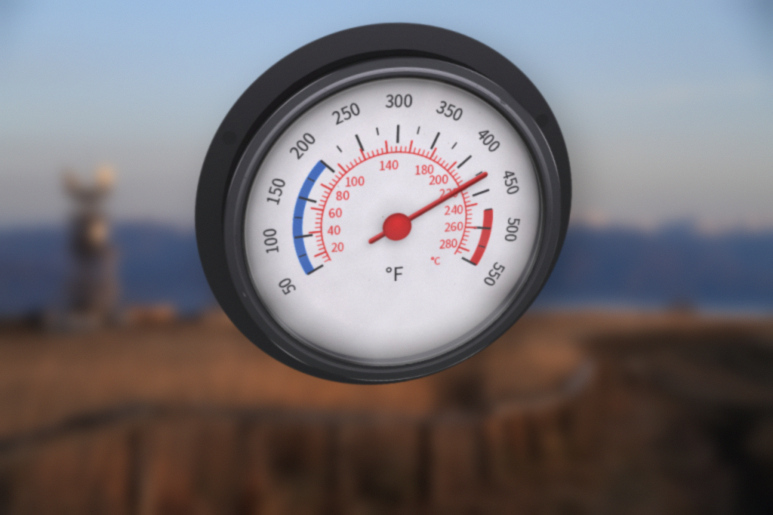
425 °F
